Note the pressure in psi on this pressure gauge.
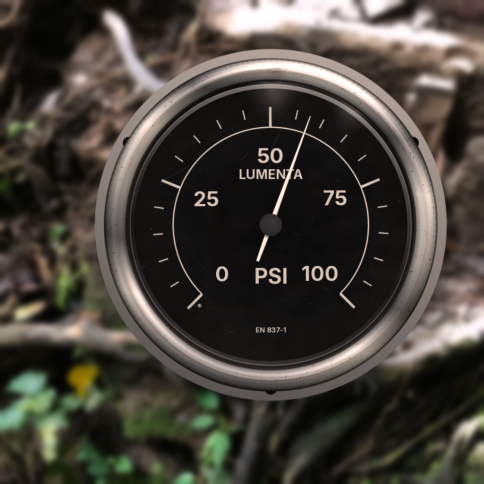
57.5 psi
